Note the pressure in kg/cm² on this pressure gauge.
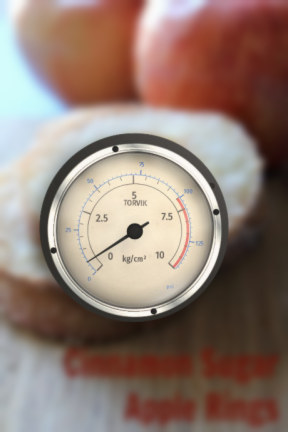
0.5 kg/cm²
